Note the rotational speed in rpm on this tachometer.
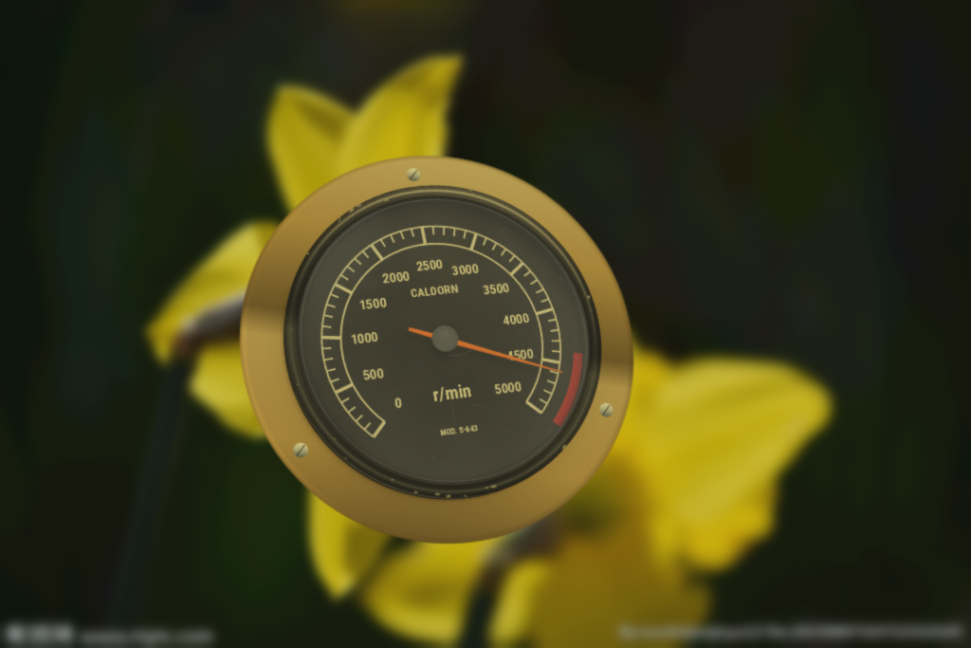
4600 rpm
